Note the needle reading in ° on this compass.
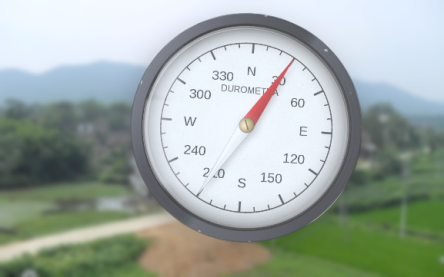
30 °
